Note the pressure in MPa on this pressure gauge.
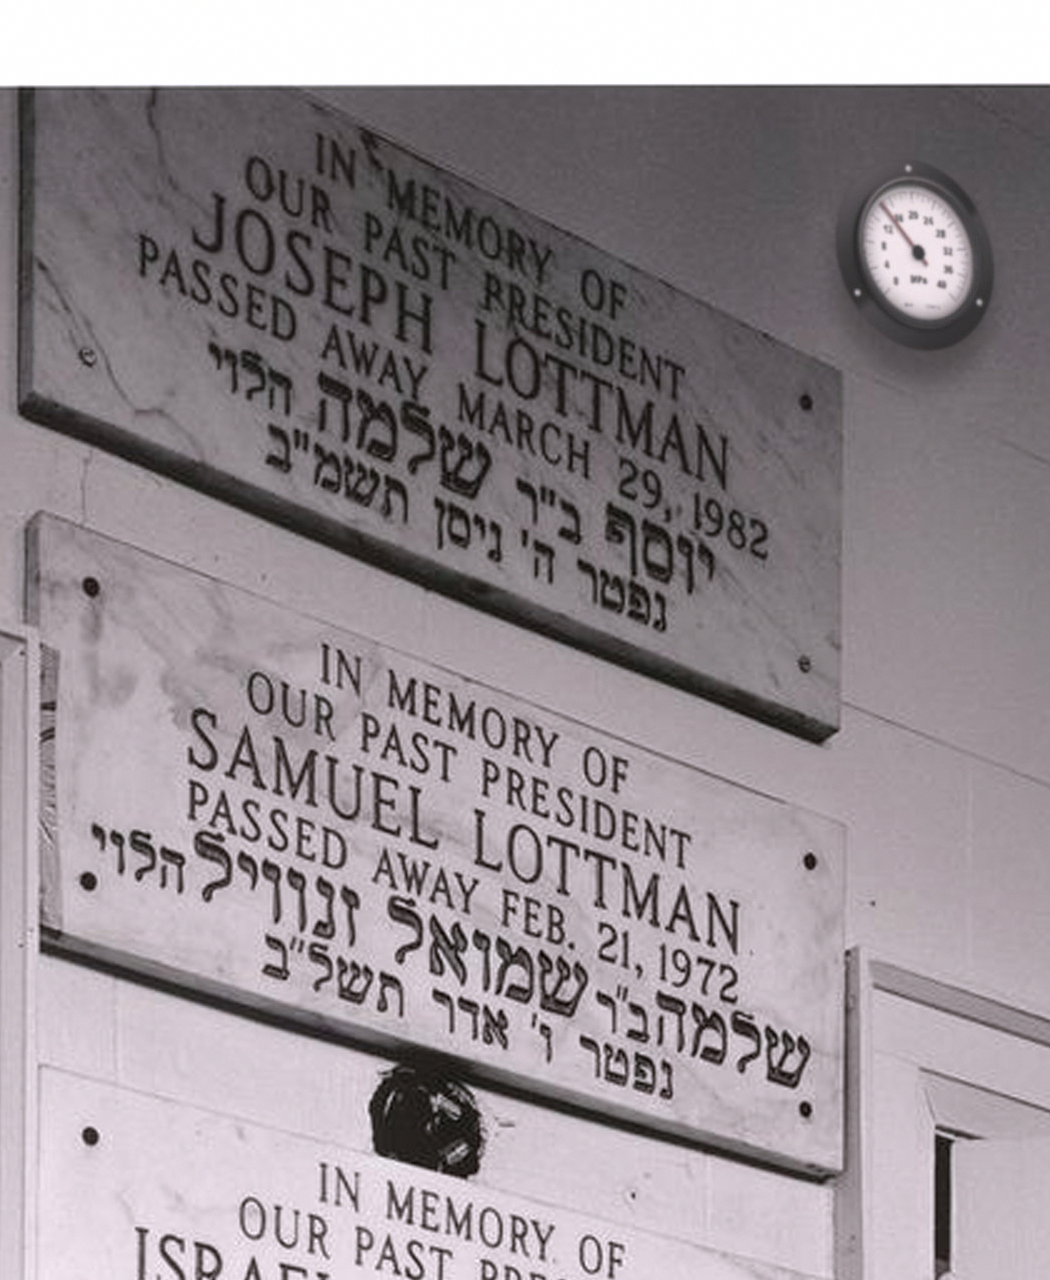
14 MPa
